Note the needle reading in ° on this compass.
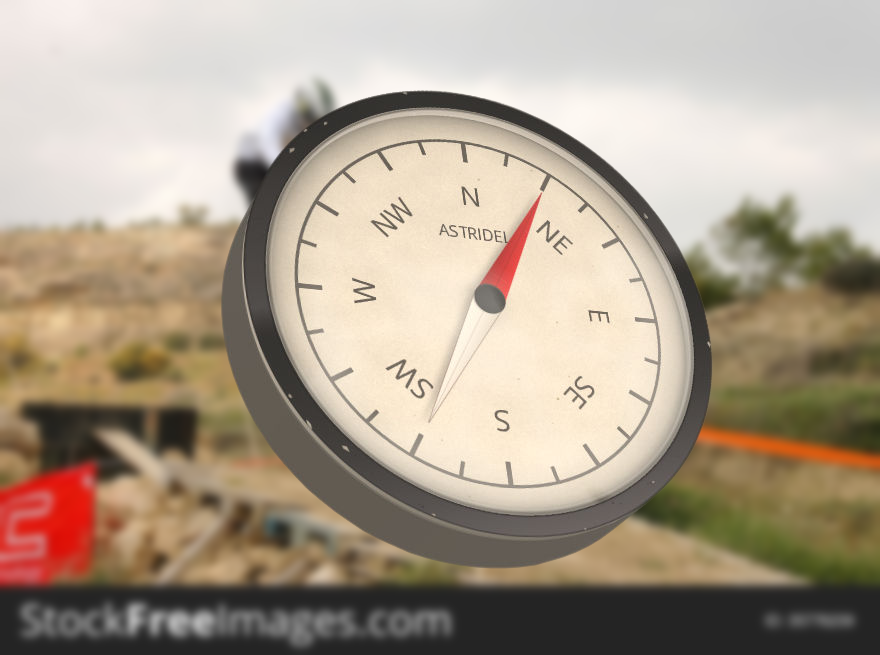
30 °
